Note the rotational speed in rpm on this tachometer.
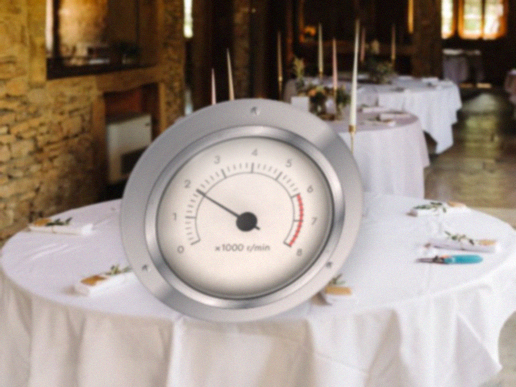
2000 rpm
